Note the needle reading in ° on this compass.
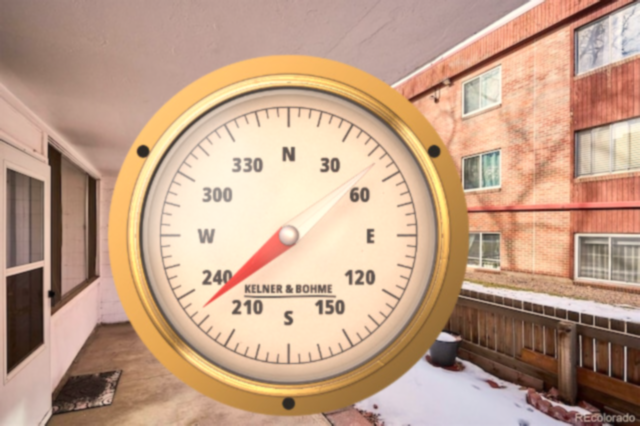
230 °
